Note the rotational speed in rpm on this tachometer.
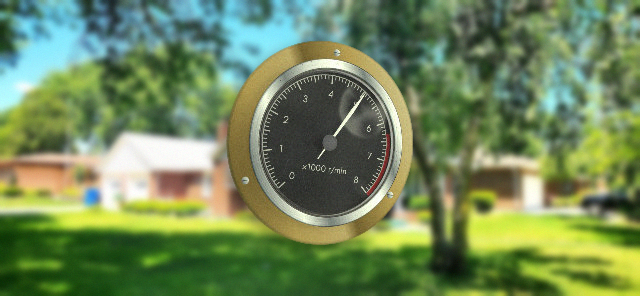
5000 rpm
